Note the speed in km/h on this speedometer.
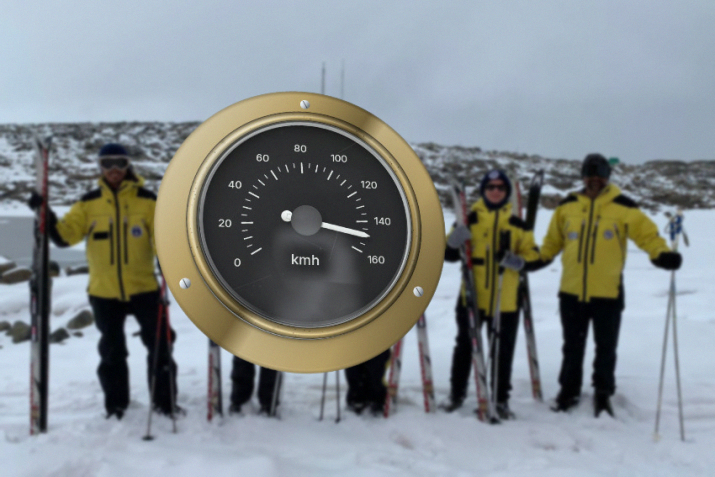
150 km/h
